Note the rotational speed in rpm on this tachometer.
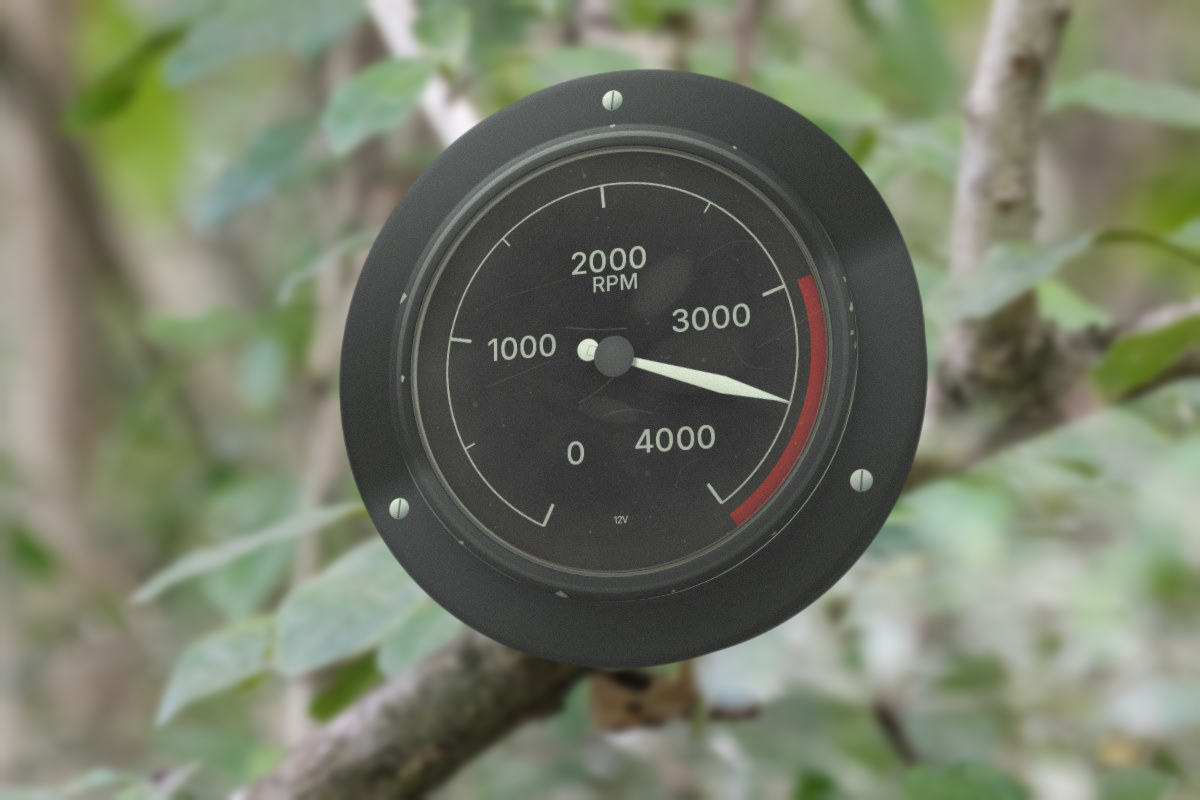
3500 rpm
